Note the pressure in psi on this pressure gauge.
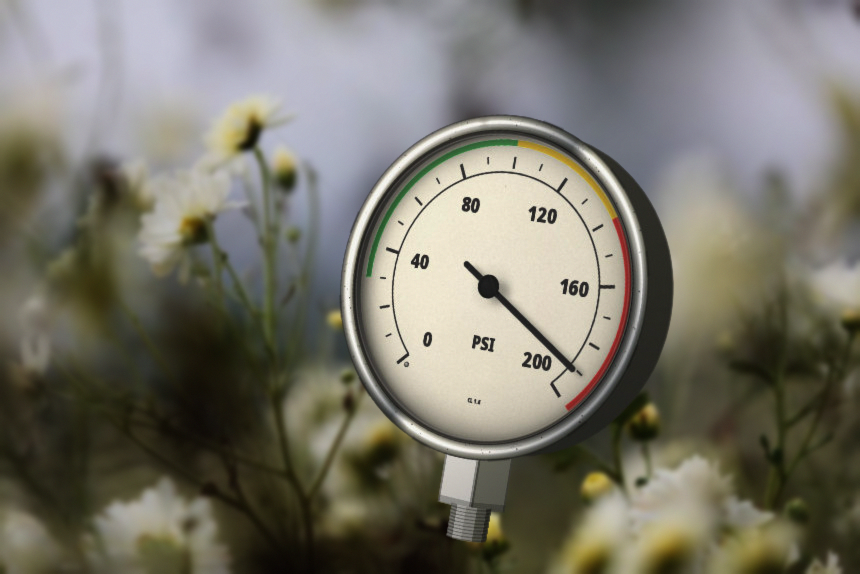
190 psi
